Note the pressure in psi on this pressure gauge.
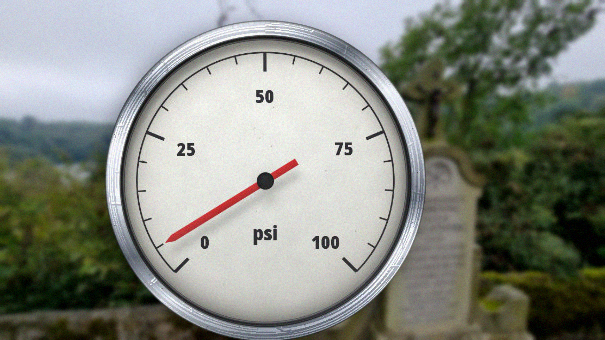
5 psi
